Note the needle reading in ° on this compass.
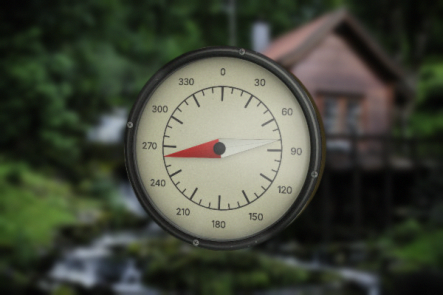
260 °
